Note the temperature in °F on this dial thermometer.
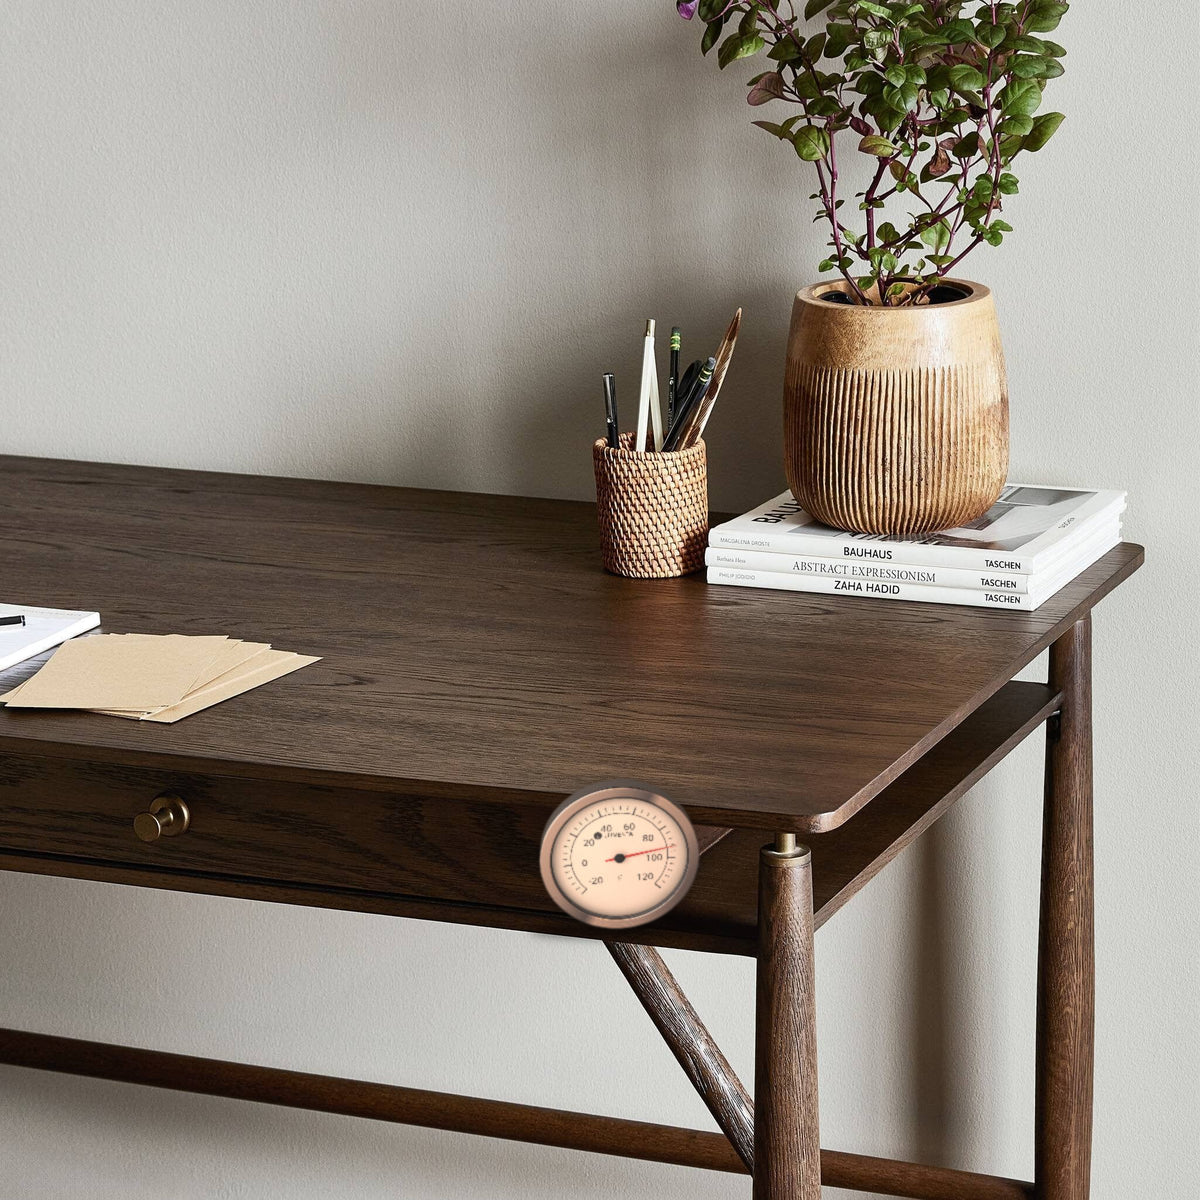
92 °F
